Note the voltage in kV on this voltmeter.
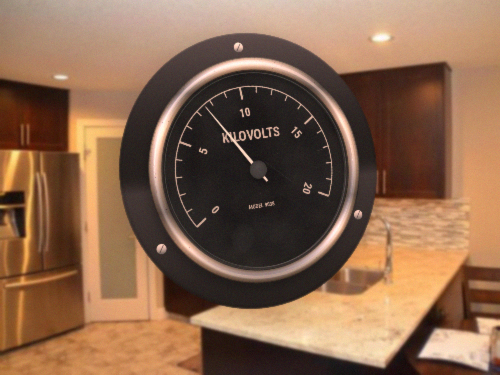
7.5 kV
